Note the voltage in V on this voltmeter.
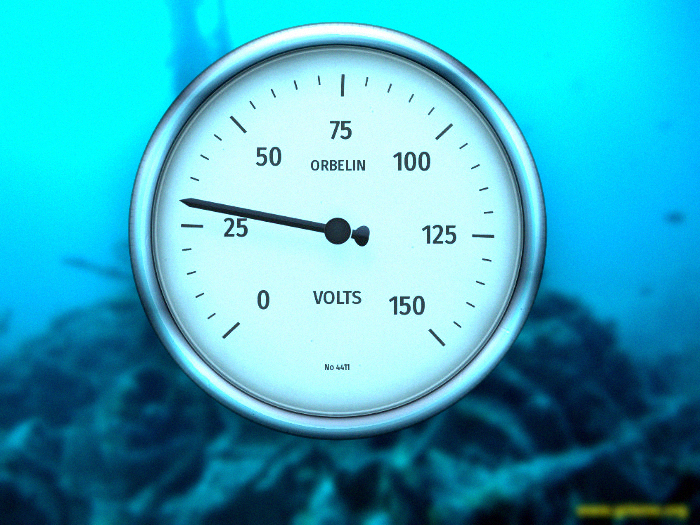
30 V
